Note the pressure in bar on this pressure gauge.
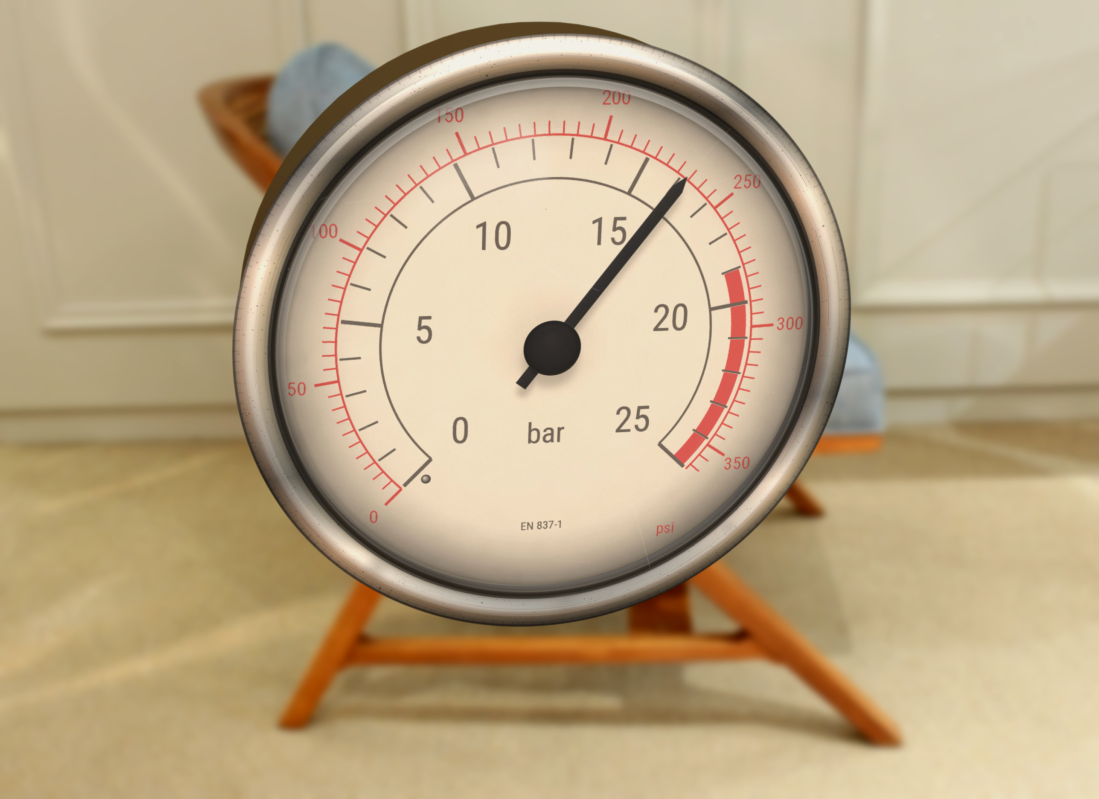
16 bar
